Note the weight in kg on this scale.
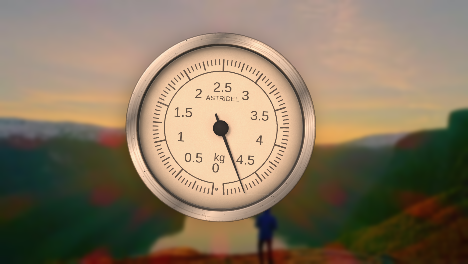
4.75 kg
